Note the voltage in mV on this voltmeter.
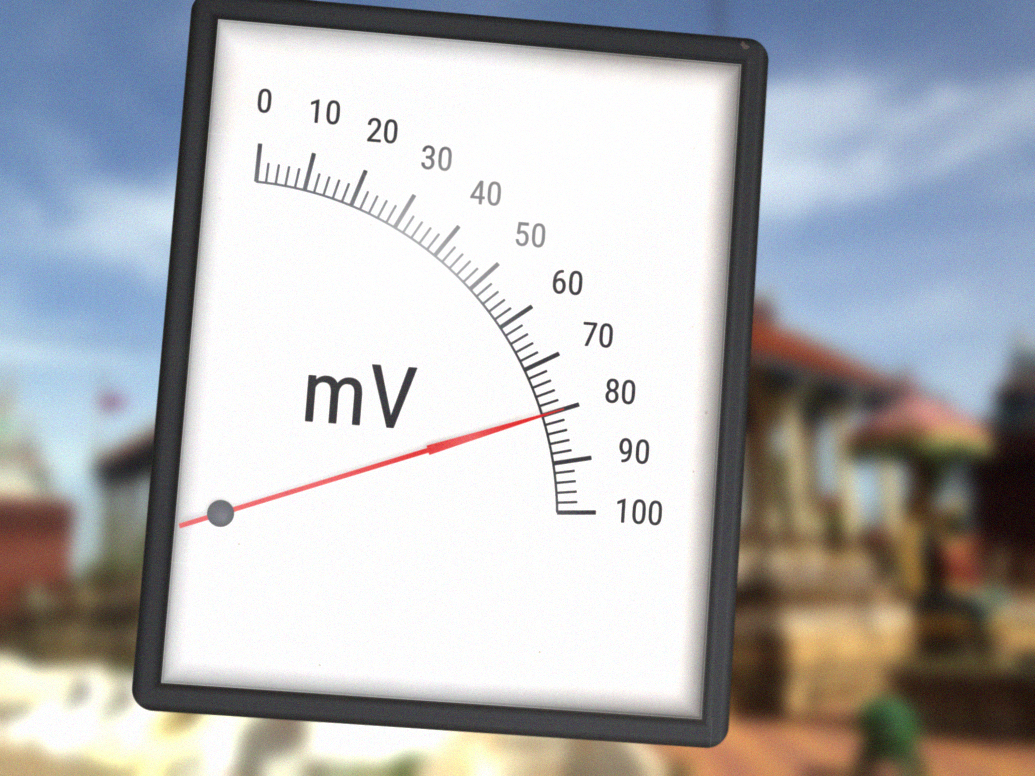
80 mV
